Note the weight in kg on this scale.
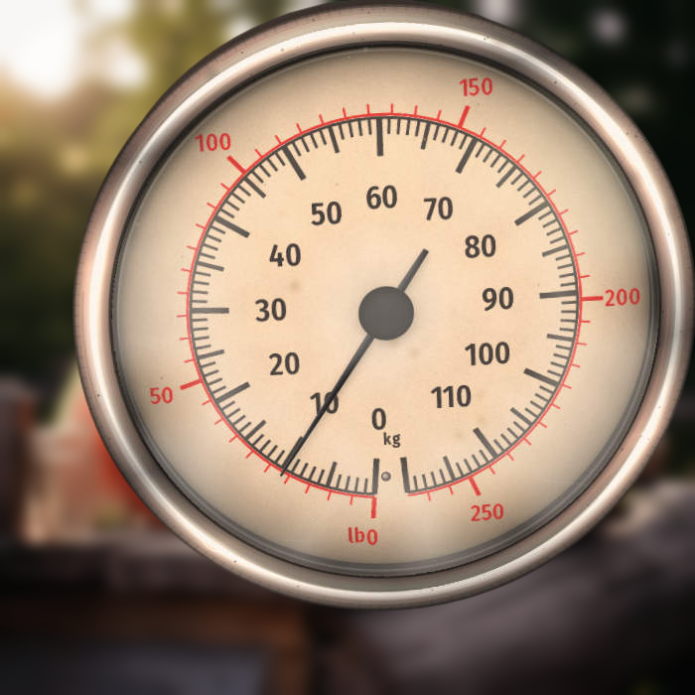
10 kg
